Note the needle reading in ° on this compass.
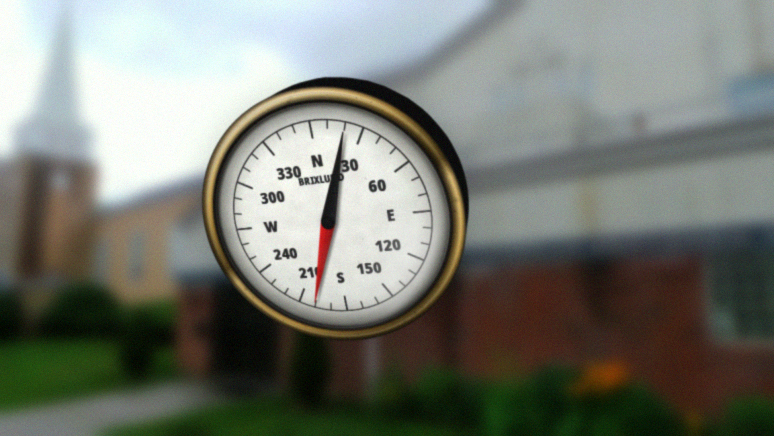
200 °
